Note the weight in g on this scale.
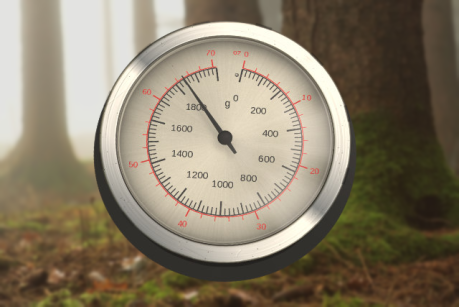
1840 g
